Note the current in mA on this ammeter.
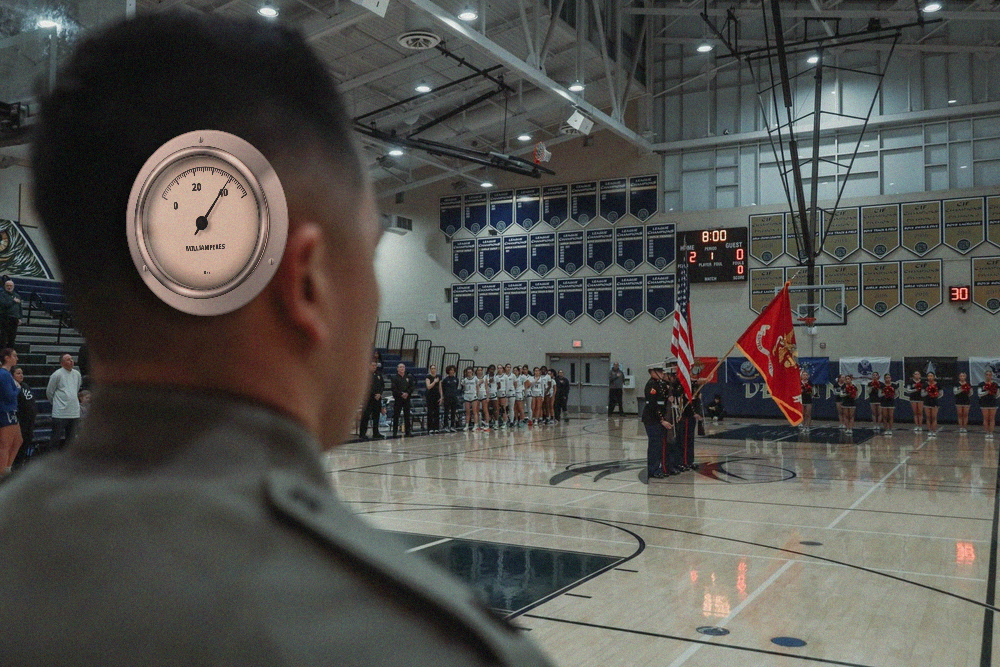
40 mA
